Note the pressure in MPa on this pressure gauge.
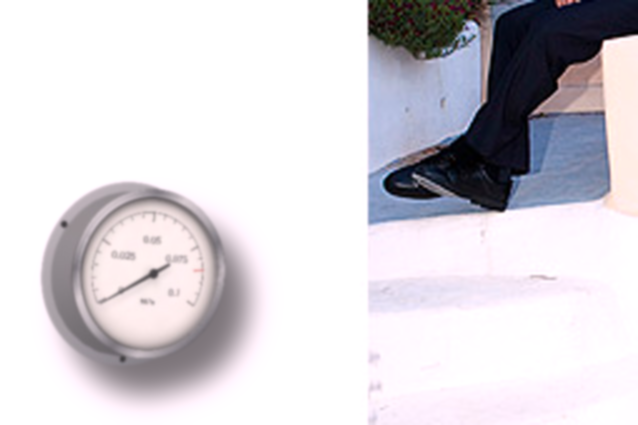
0 MPa
